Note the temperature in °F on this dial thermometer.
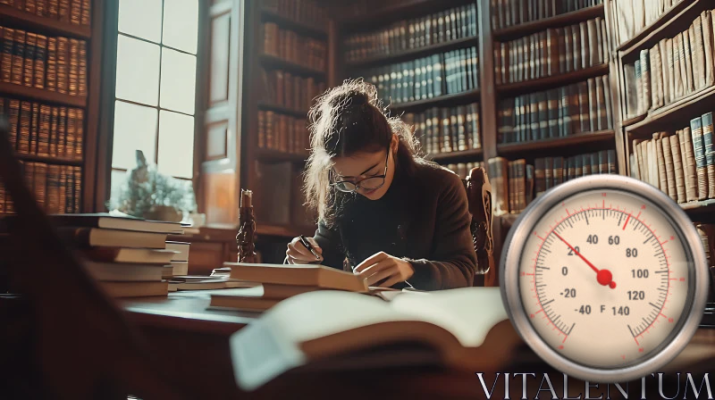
20 °F
